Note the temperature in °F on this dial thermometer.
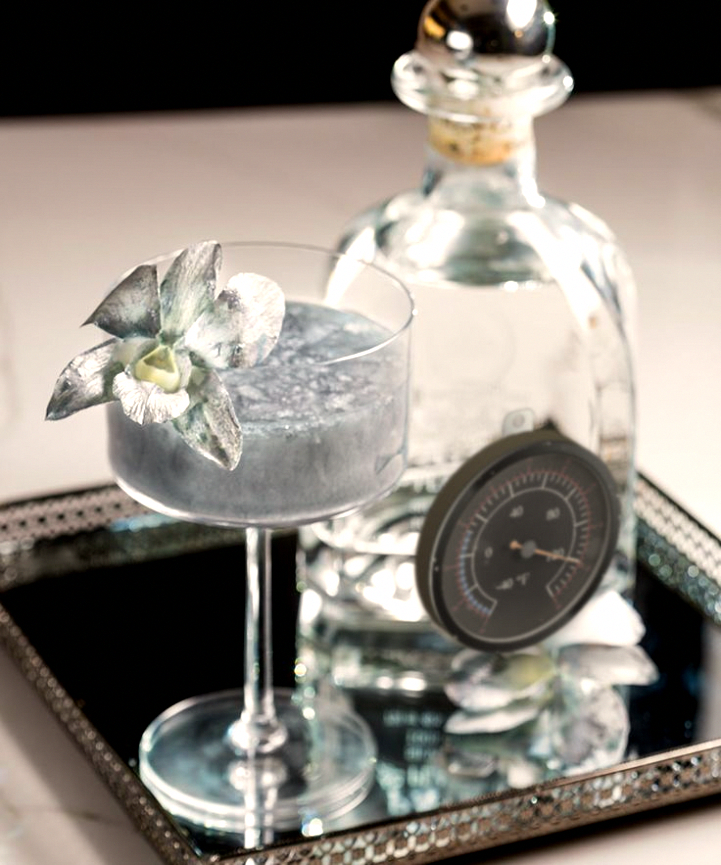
120 °F
